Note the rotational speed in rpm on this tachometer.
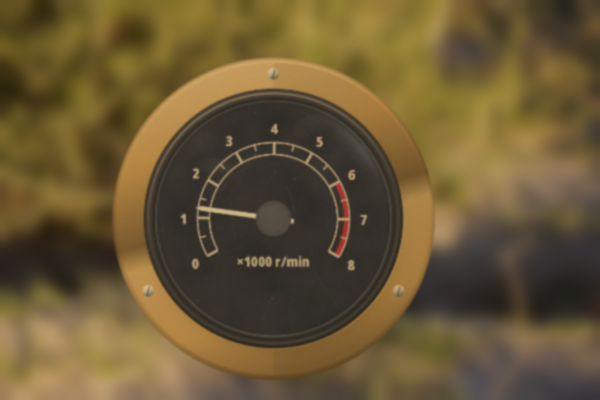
1250 rpm
